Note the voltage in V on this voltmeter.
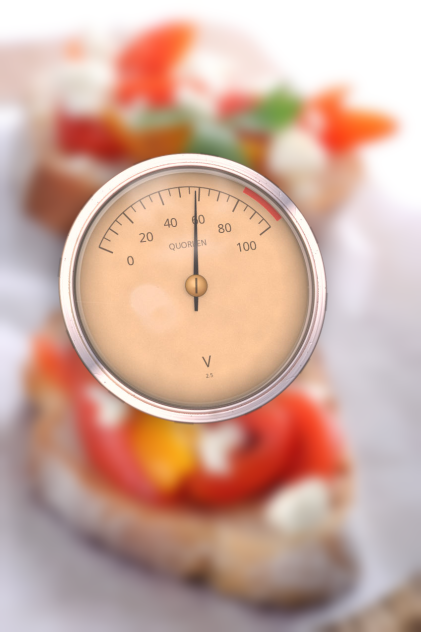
57.5 V
